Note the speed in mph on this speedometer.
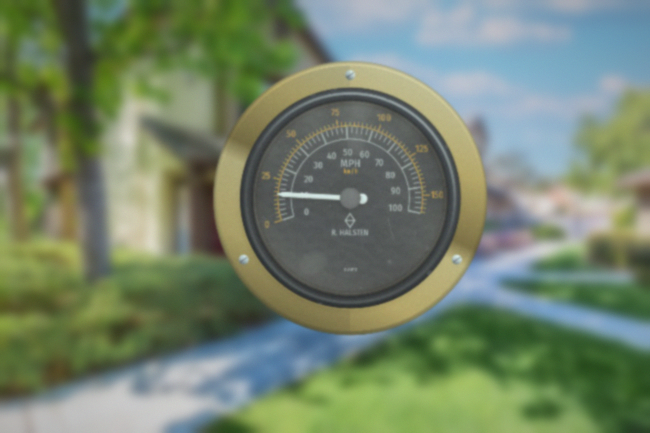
10 mph
